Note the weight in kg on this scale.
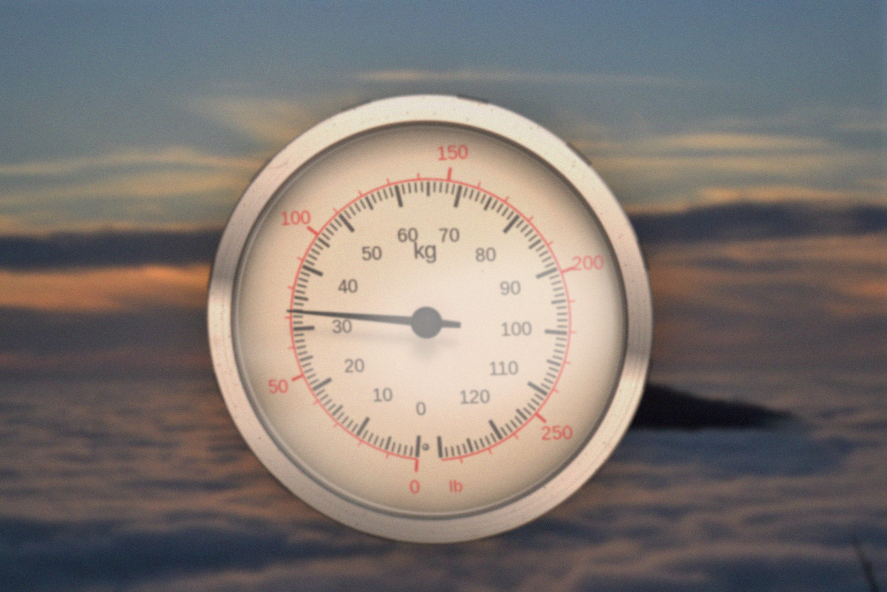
33 kg
